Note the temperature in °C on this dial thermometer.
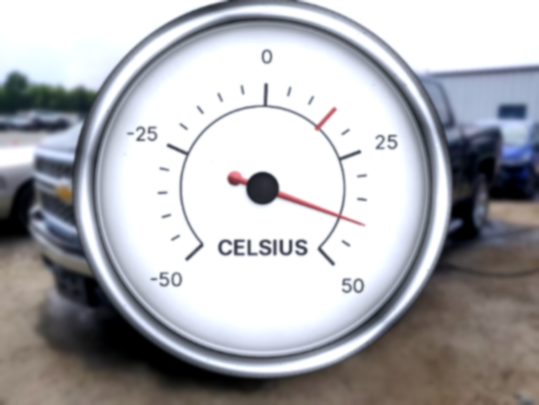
40 °C
